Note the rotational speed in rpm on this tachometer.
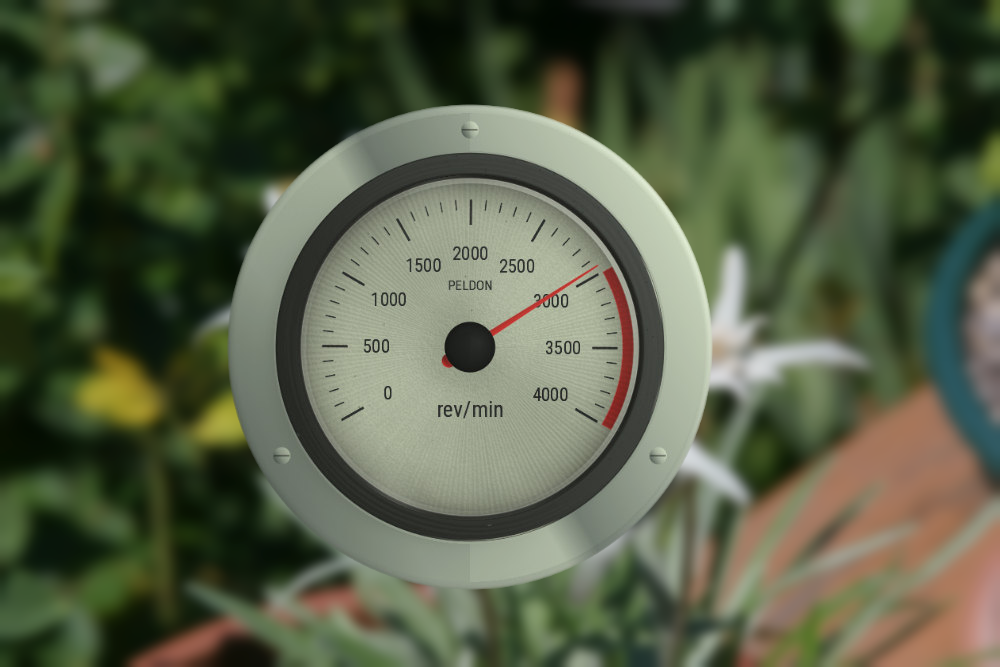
2950 rpm
